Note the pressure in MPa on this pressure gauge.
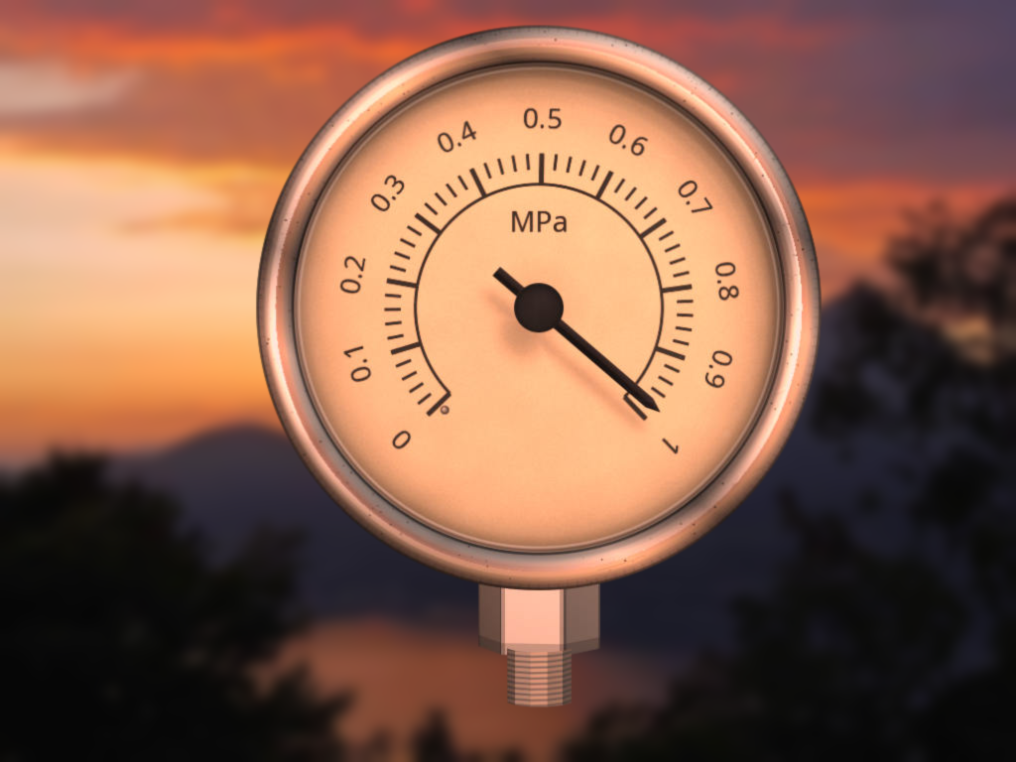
0.98 MPa
